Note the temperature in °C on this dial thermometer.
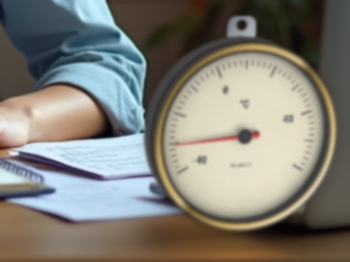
-30 °C
